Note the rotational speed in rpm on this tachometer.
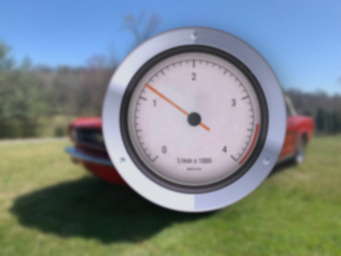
1200 rpm
